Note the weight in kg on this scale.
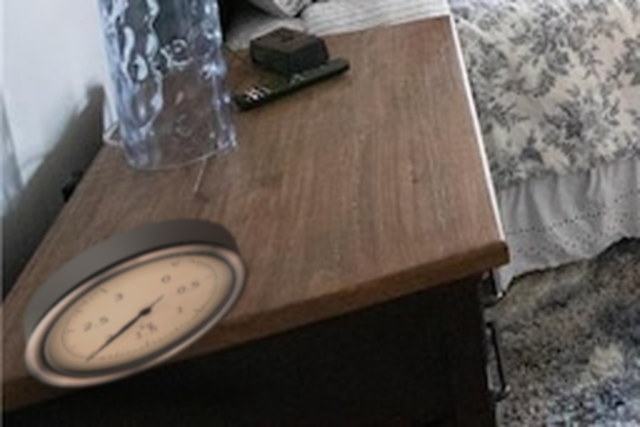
2 kg
